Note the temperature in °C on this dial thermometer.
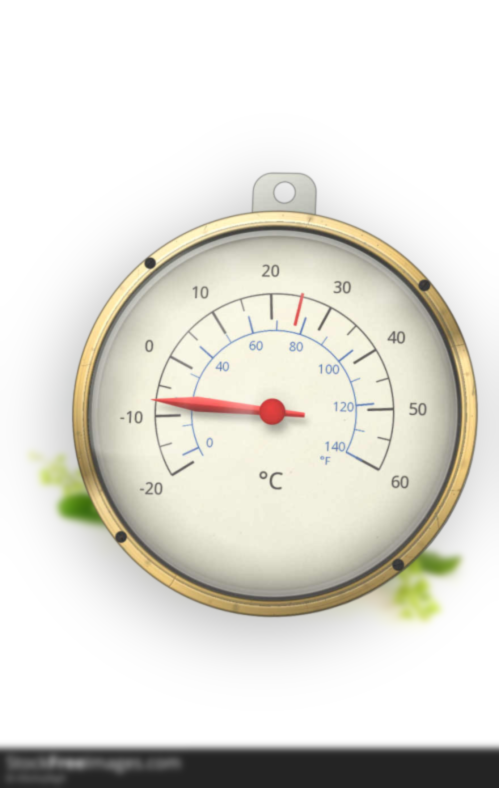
-7.5 °C
